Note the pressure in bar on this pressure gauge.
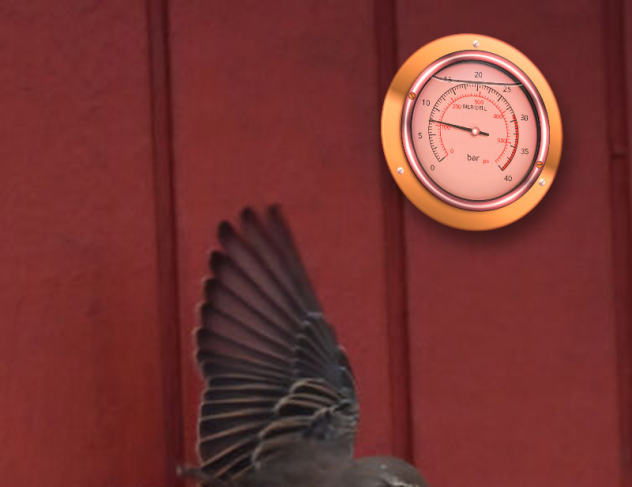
7.5 bar
